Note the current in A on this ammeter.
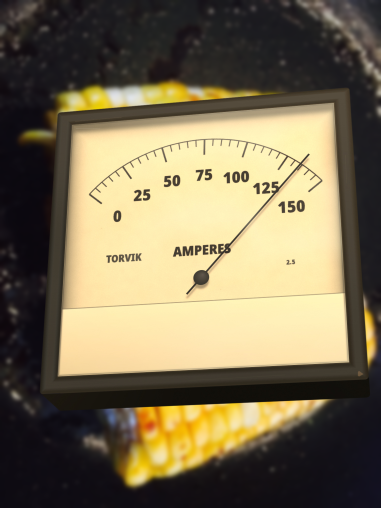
135 A
